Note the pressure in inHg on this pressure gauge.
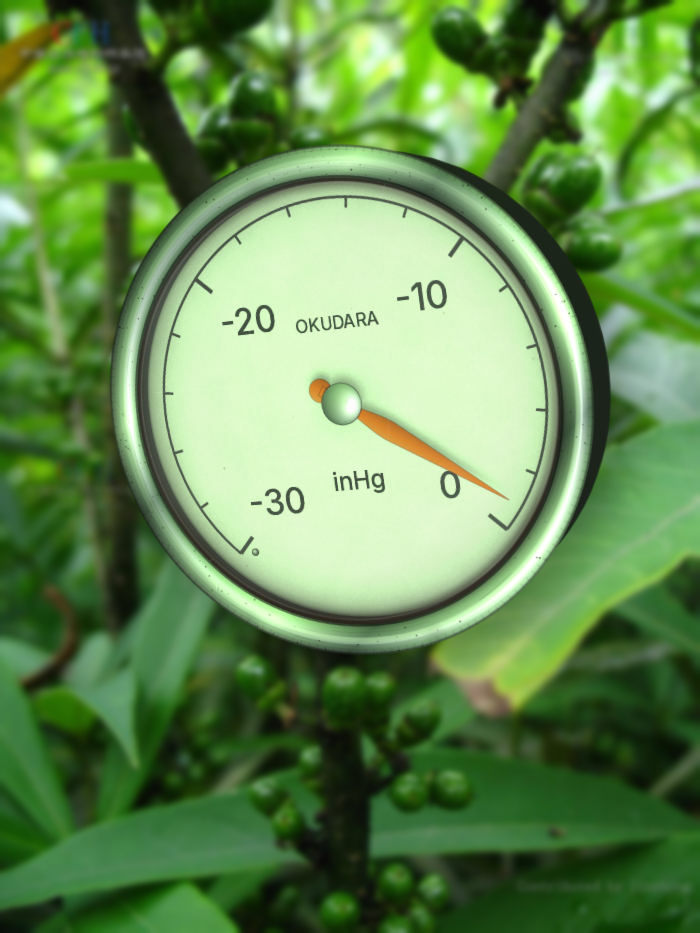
-1 inHg
